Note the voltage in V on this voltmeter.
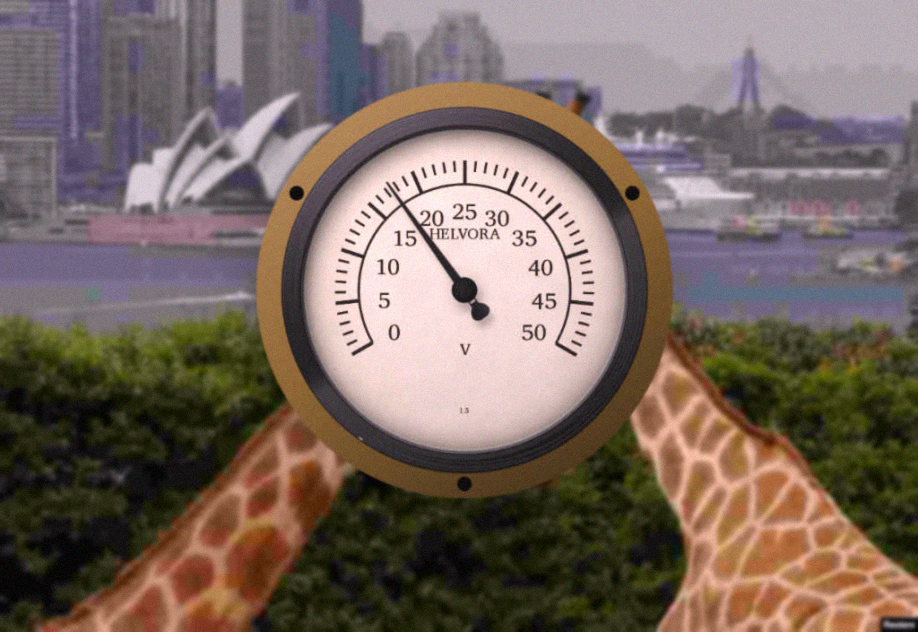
17.5 V
